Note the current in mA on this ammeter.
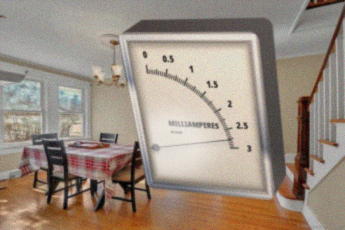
2.75 mA
